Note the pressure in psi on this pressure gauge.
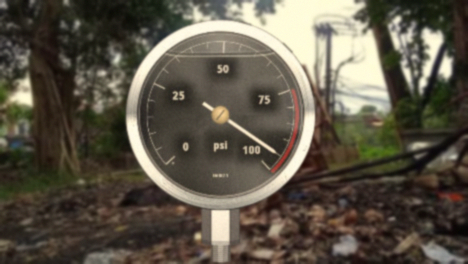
95 psi
